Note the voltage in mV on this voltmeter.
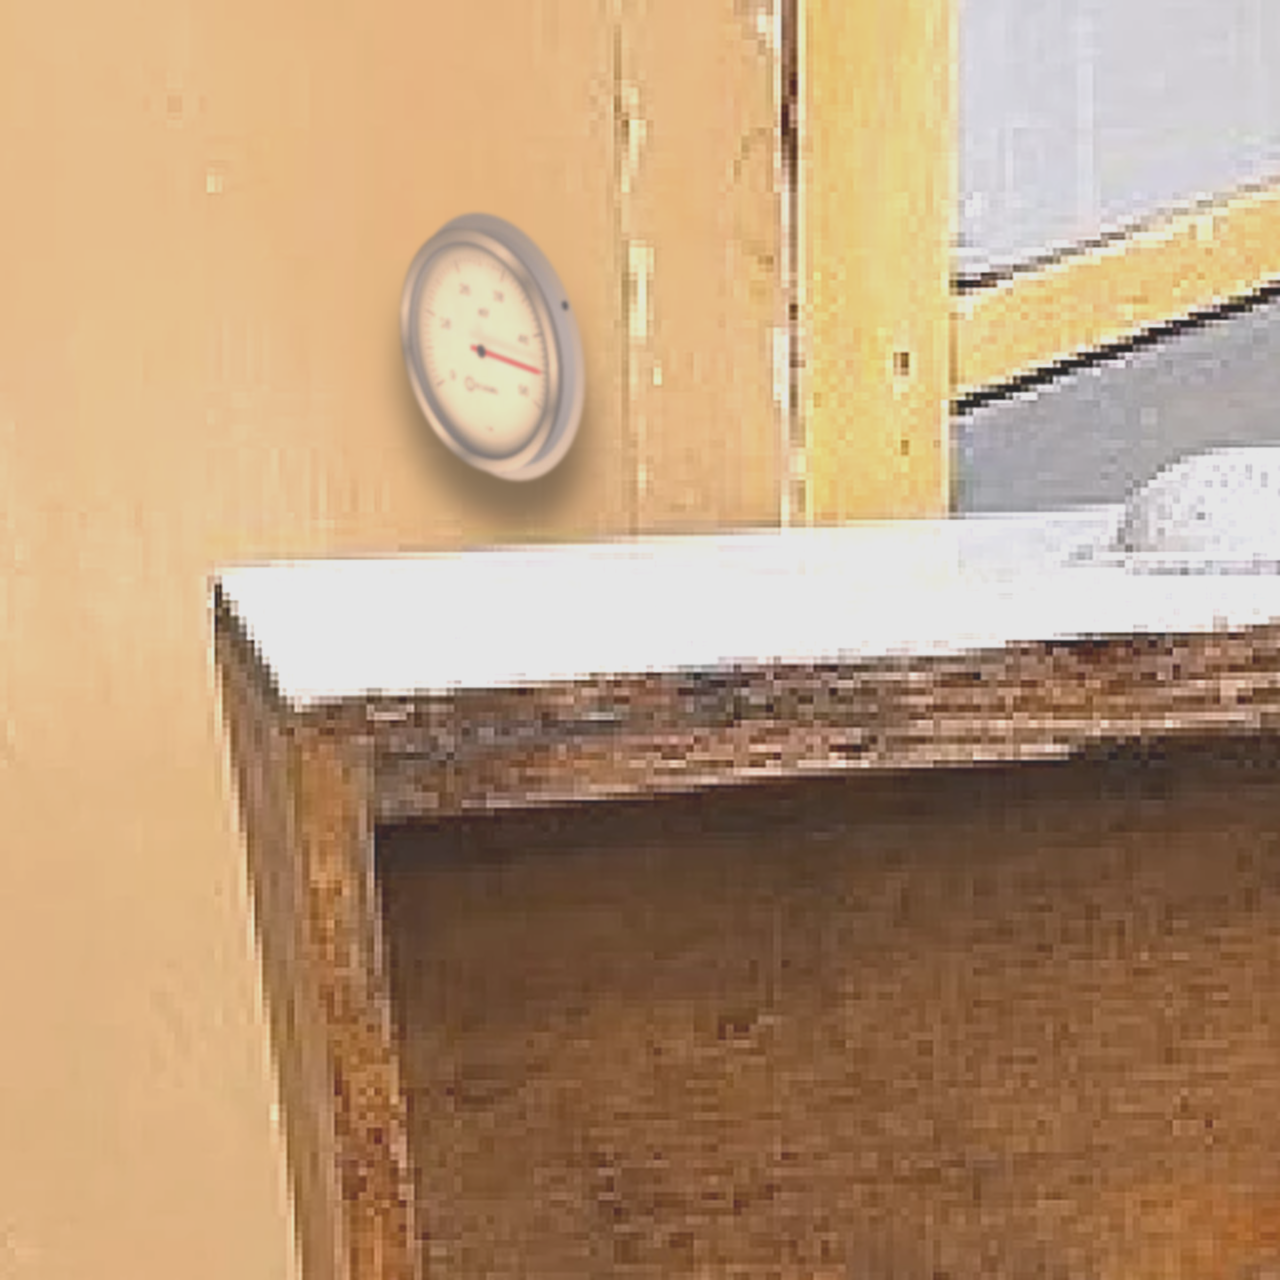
45 mV
